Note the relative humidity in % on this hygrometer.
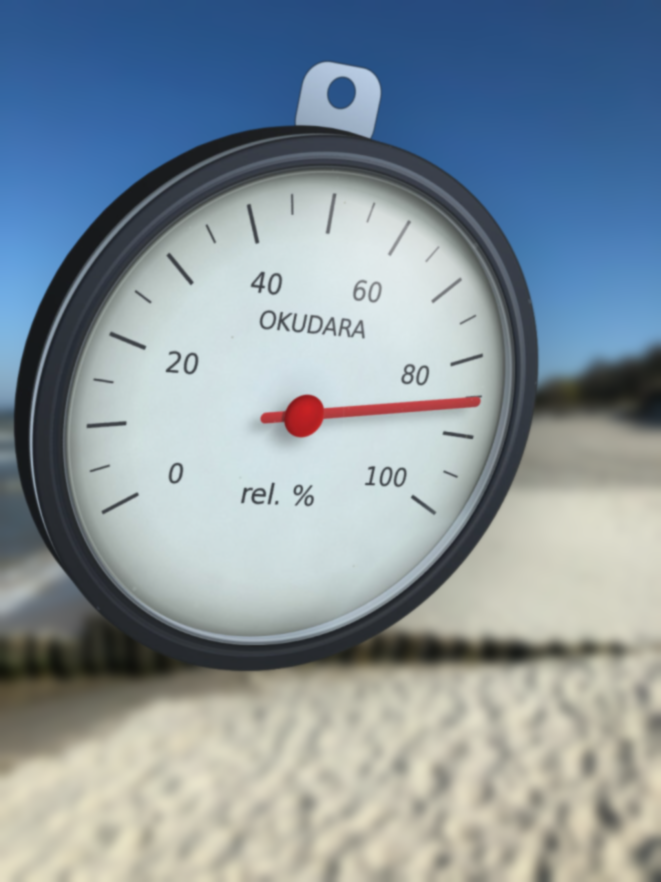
85 %
